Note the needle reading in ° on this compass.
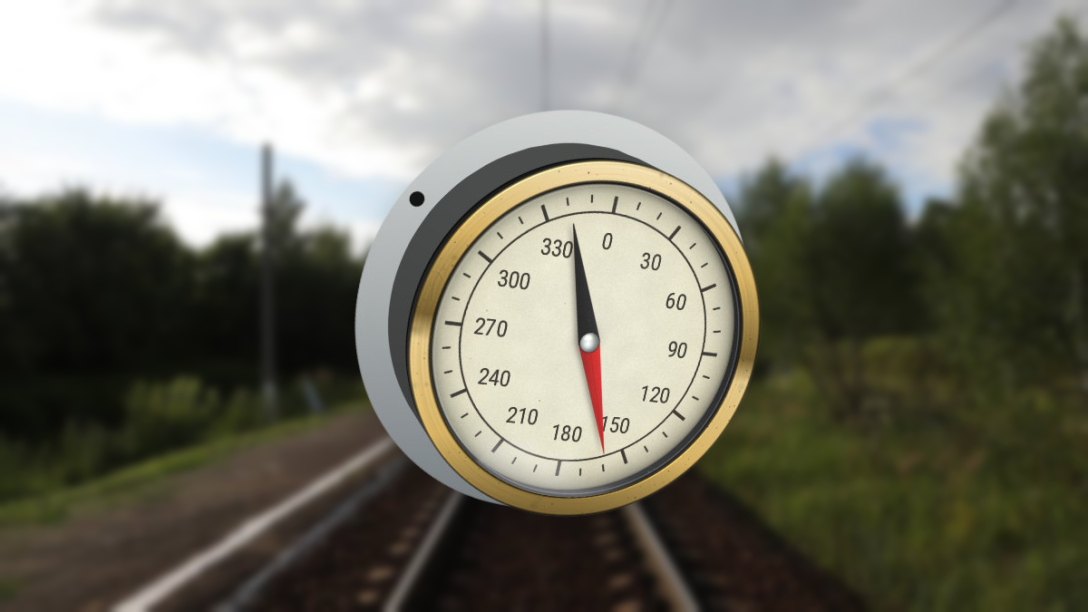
160 °
